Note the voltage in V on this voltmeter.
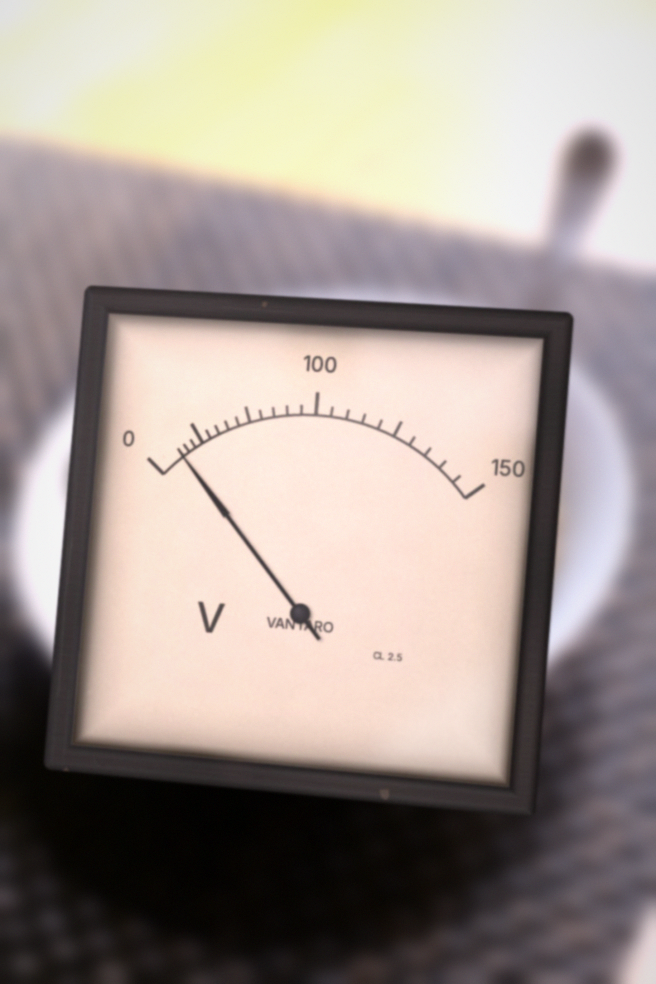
35 V
